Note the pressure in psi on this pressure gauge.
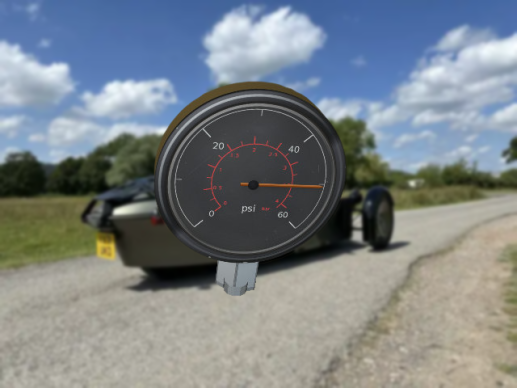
50 psi
